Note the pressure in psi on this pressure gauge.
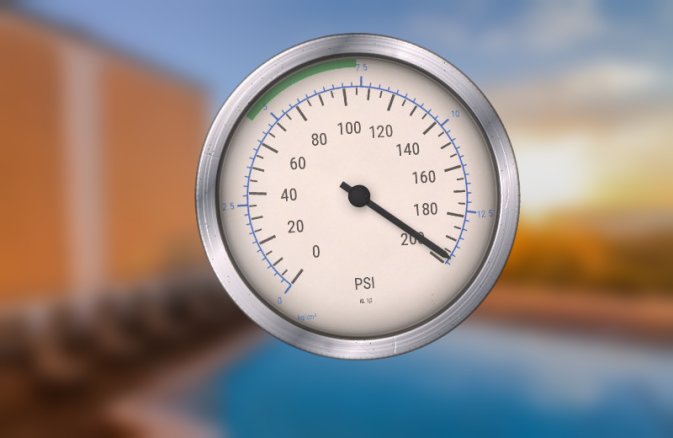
197.5 psi
